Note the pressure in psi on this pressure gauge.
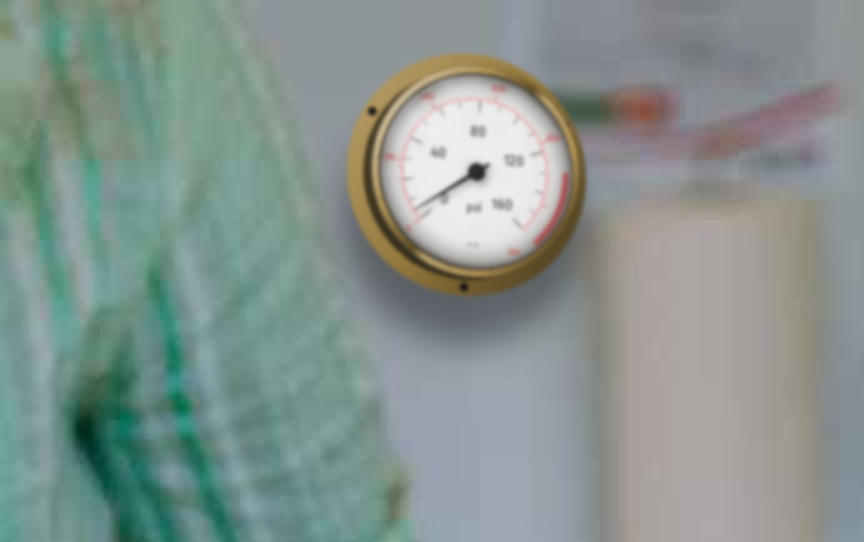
5 psi
